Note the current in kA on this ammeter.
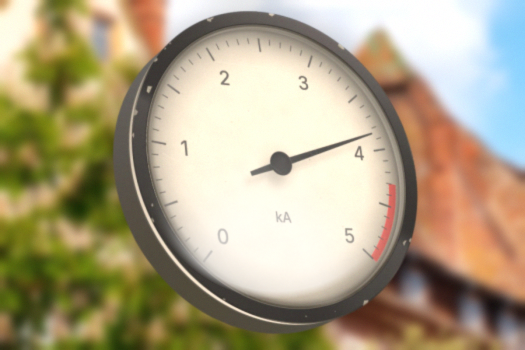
3.85 kA
